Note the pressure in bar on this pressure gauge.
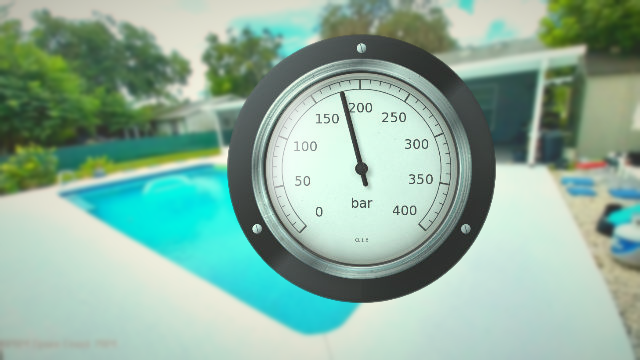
180 bar
